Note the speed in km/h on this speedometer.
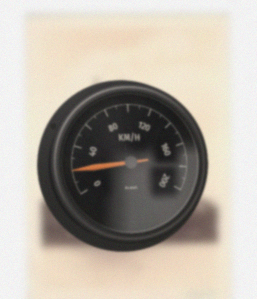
20 km/h
